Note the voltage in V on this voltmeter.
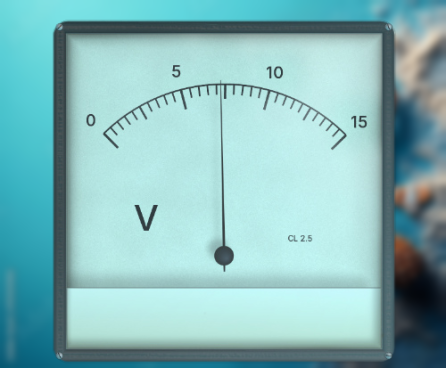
7.25 V
